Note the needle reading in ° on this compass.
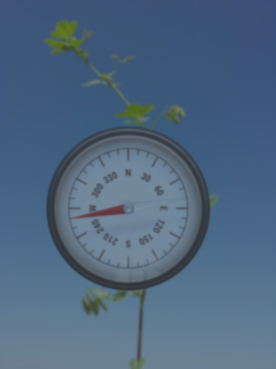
260 °
